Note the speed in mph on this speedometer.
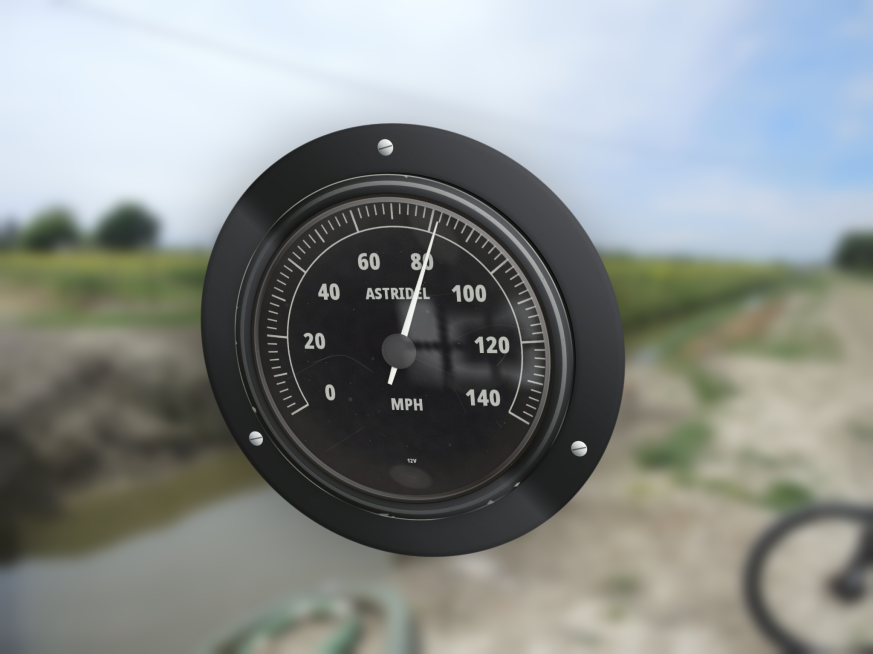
82 mph
